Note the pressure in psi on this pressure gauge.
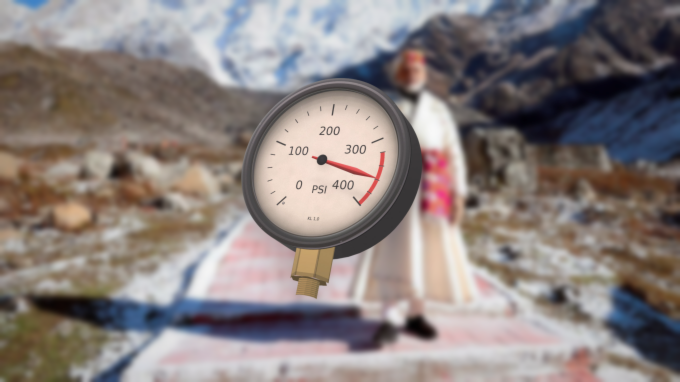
360 psi
